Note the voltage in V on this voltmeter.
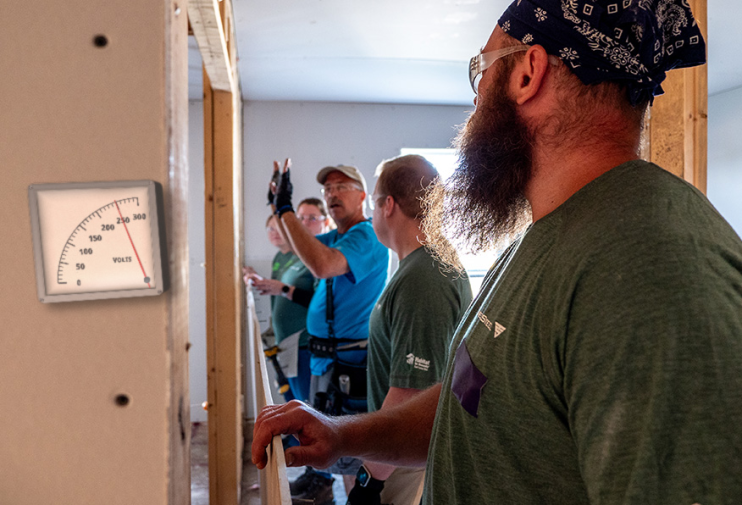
250 V
